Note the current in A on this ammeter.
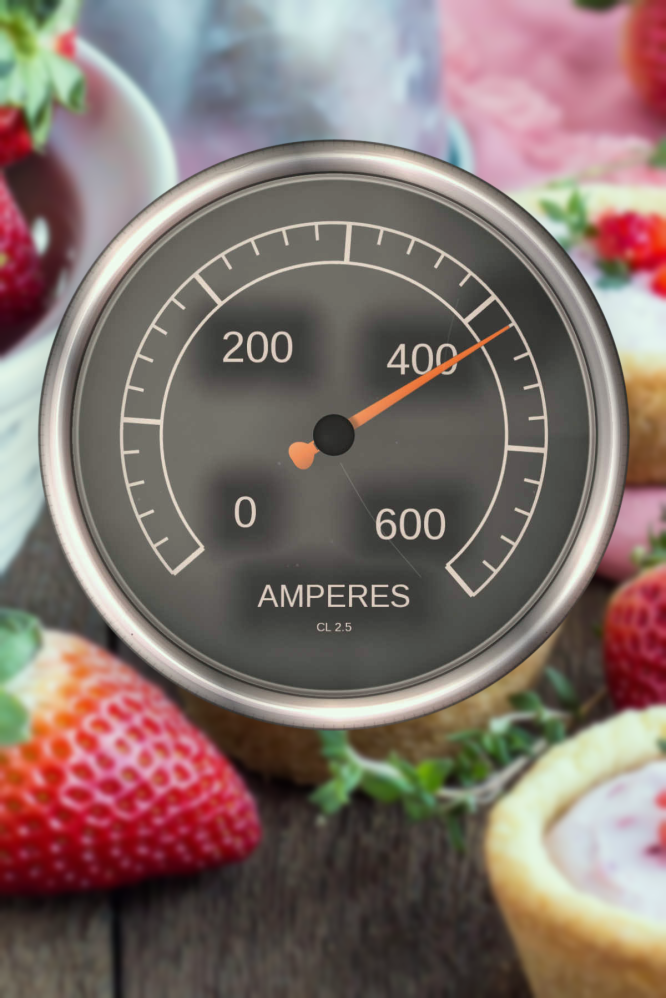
420 A
